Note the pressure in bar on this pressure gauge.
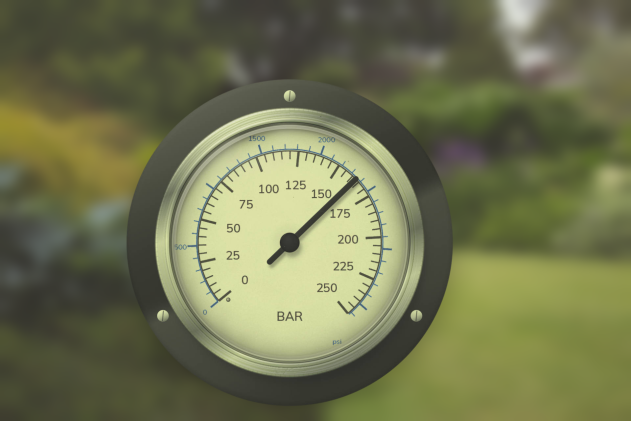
162.5 bar
